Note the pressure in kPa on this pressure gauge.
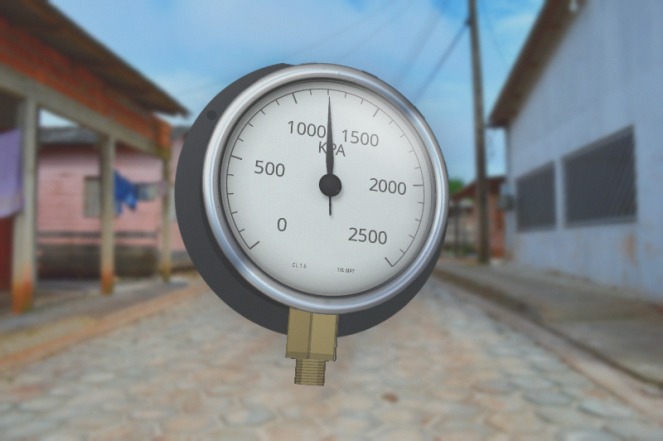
1200 kPa
